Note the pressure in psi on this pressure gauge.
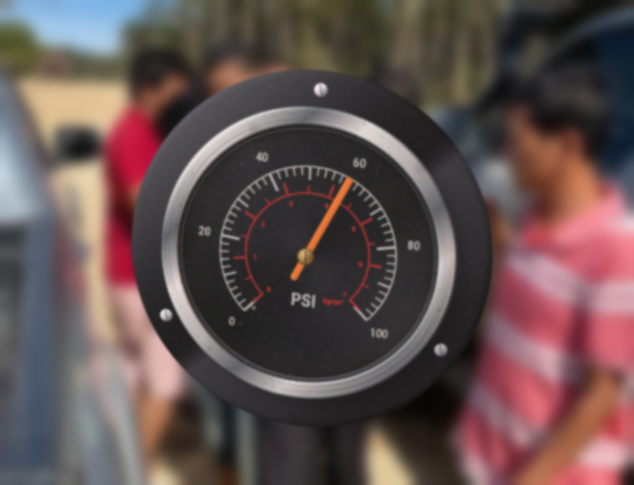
60 psi
